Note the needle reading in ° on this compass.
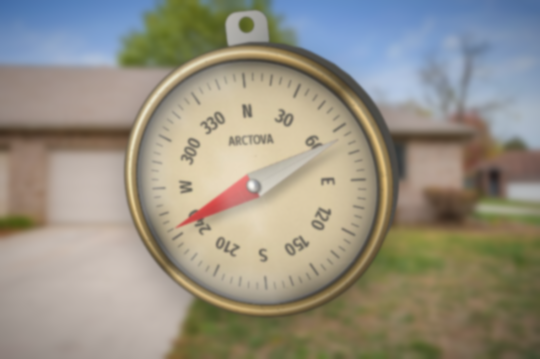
245 °
